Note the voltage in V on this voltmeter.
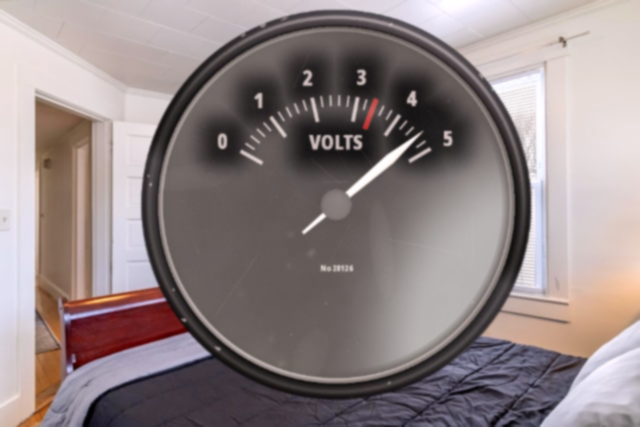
4.6 V
